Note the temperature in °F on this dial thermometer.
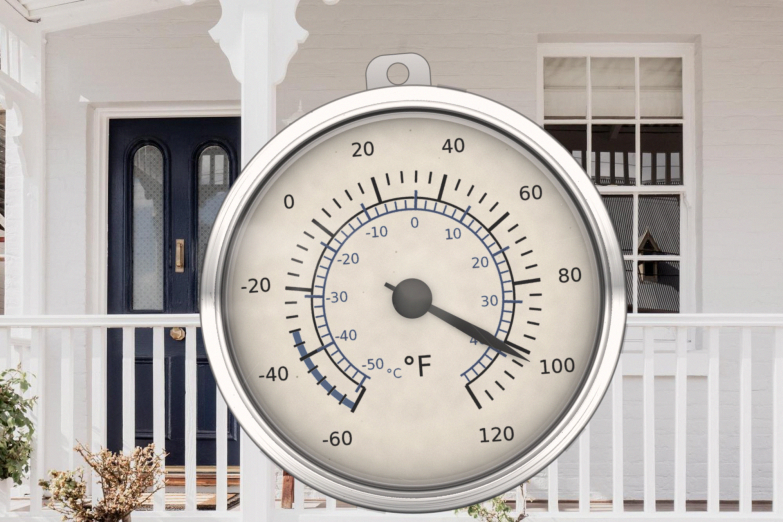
102 °F
